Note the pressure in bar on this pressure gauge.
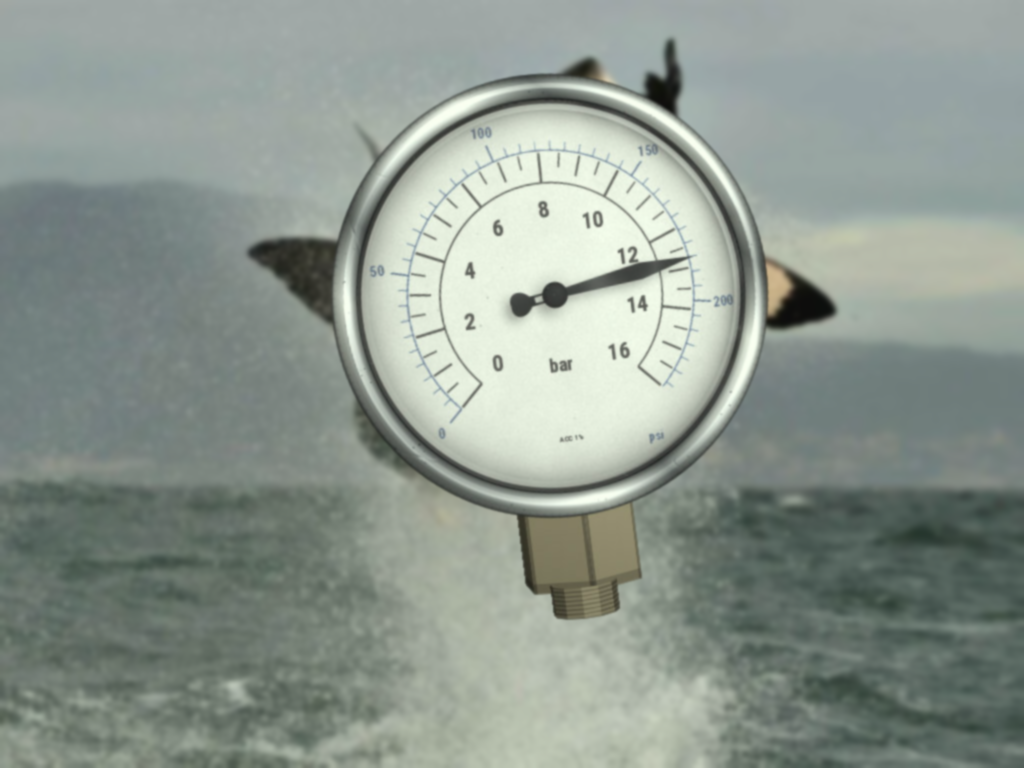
12.75 bar
